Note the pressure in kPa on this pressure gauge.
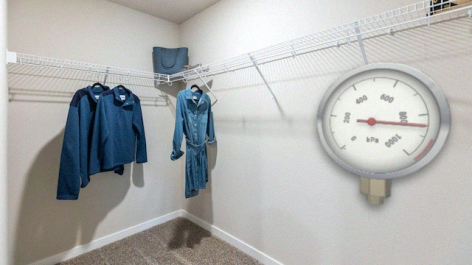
850 kPa
